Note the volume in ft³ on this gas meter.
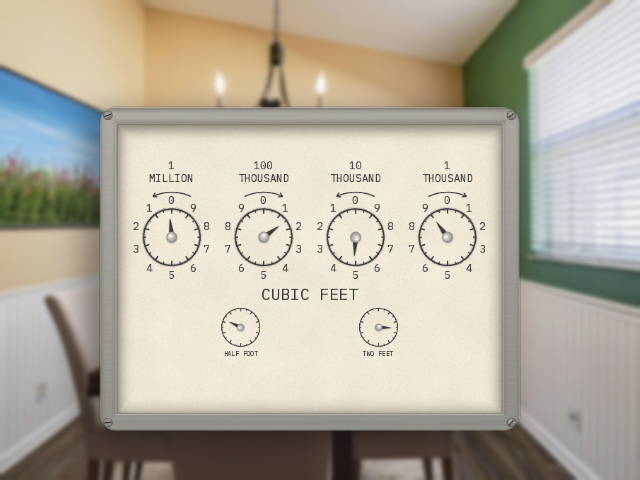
14900 ft³
